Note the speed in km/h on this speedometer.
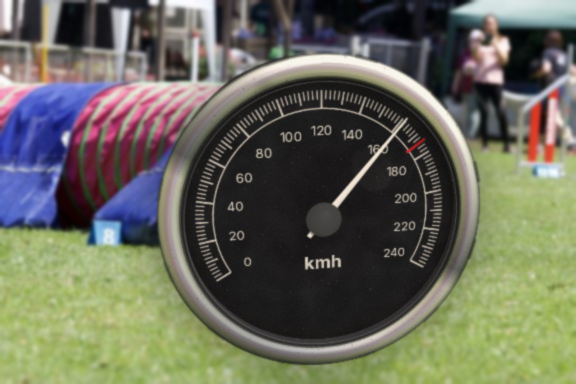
160 km/h
